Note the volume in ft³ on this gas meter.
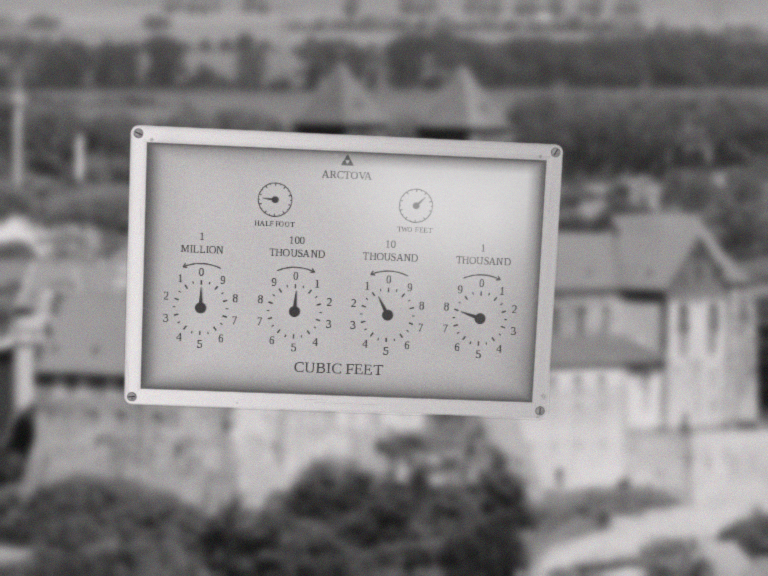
800 ft³
